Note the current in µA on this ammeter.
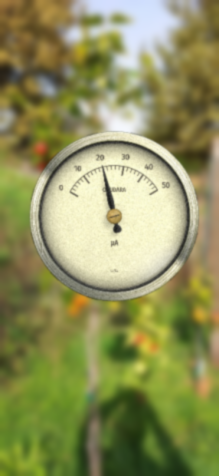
20 µA
